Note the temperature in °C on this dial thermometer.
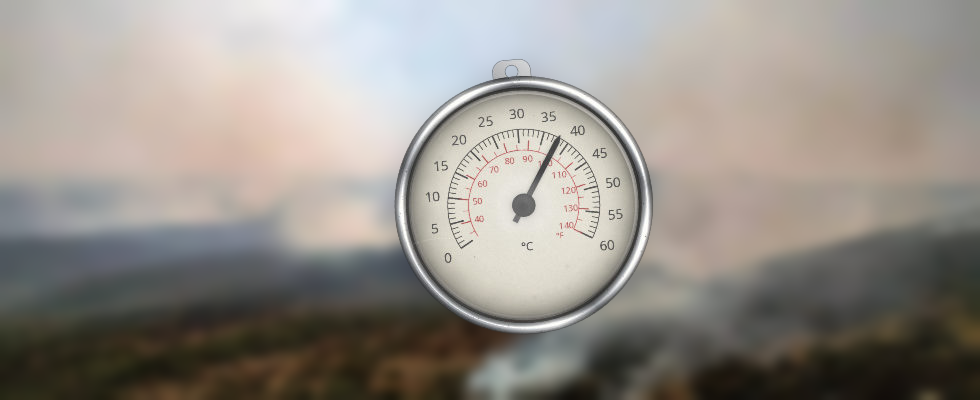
38 °C
